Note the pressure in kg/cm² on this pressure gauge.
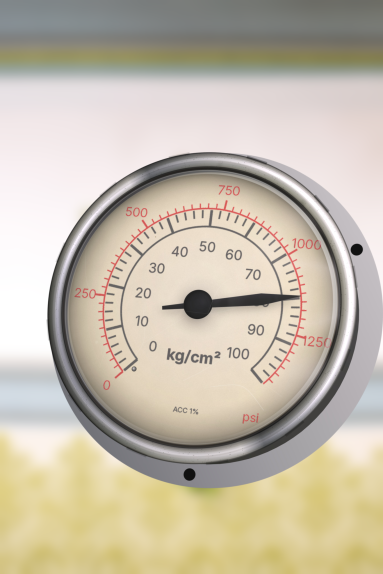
80 kg/cm²
